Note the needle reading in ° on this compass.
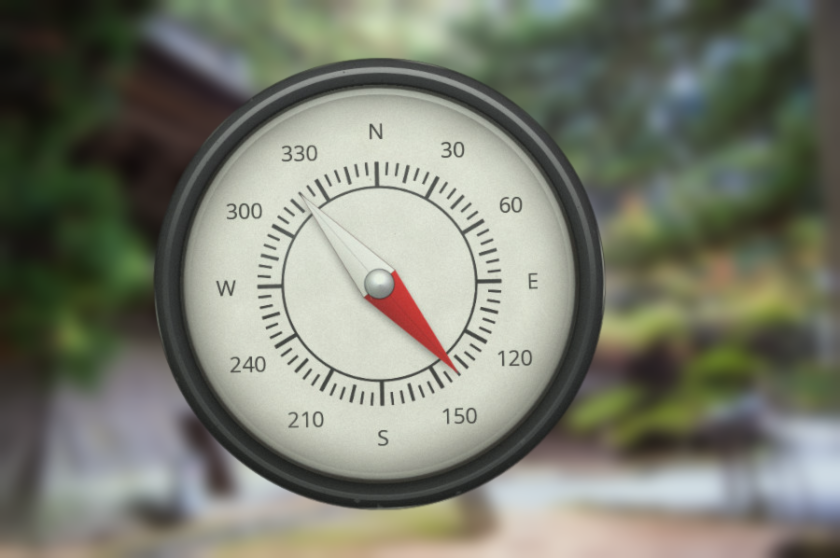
140 °
